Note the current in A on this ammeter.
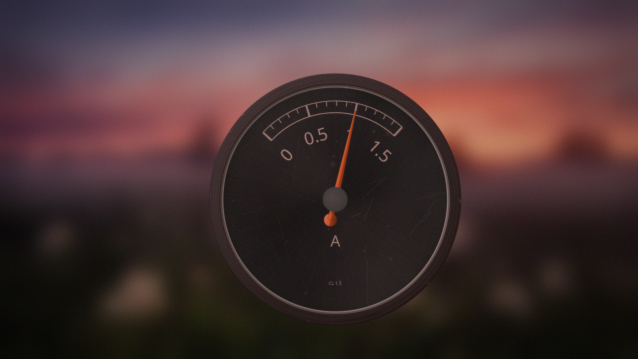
1 A
